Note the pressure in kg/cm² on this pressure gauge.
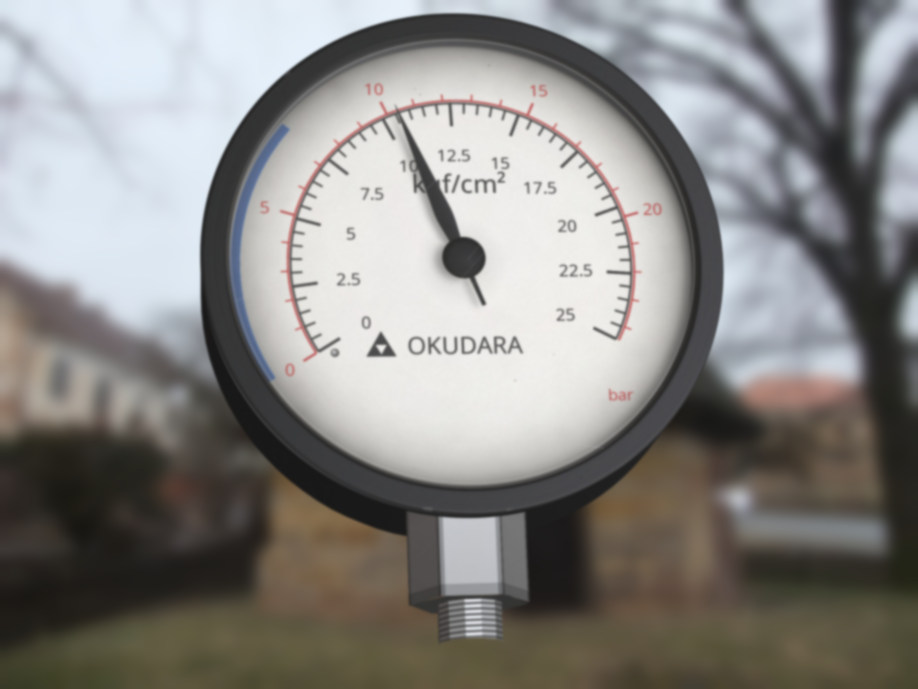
10.5 kg/cm²
